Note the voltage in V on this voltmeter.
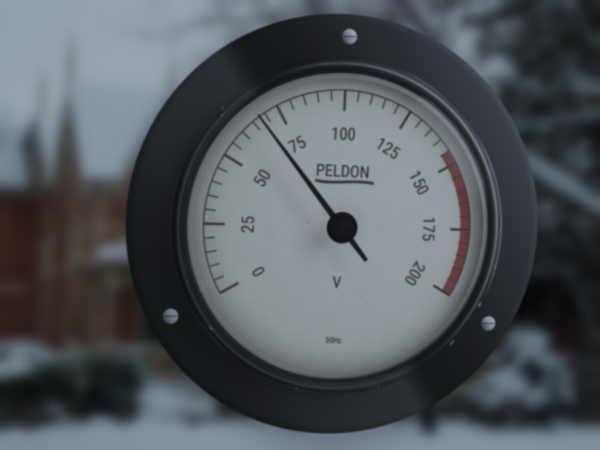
67.5 V
